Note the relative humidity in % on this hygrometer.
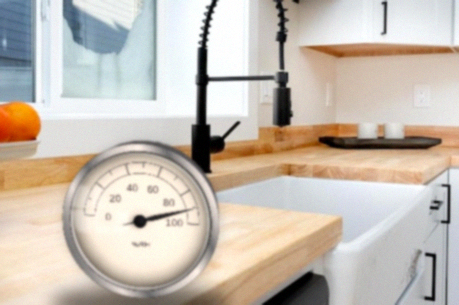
90 %
